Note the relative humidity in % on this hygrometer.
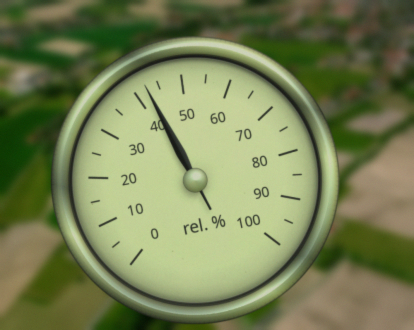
42.5 %
